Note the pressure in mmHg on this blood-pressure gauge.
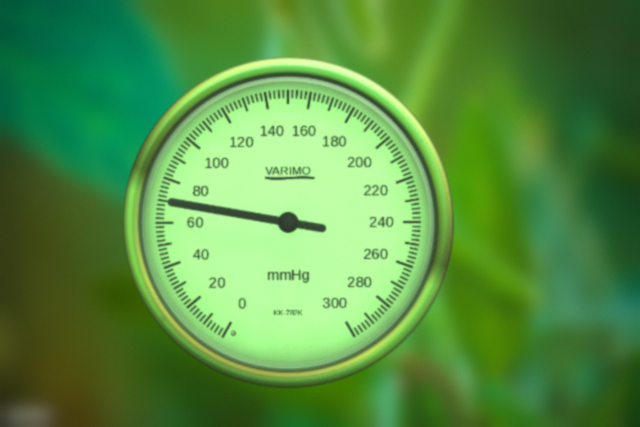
70 mmHg
